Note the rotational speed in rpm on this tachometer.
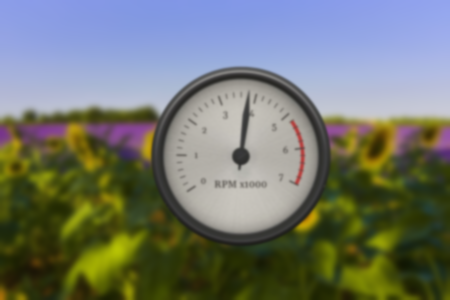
3800 rpm
